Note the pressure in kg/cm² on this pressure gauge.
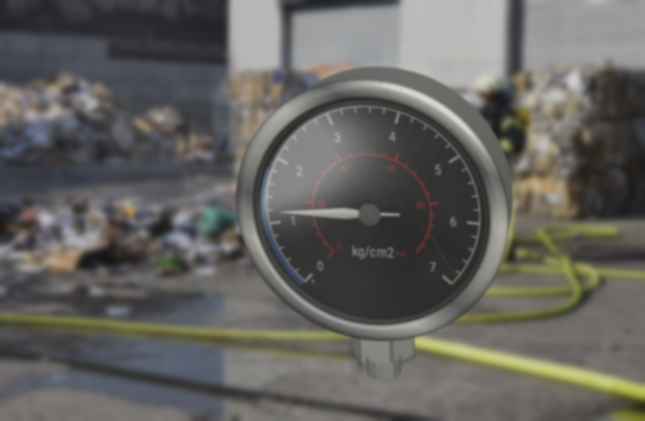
1.2 kg/cm²
